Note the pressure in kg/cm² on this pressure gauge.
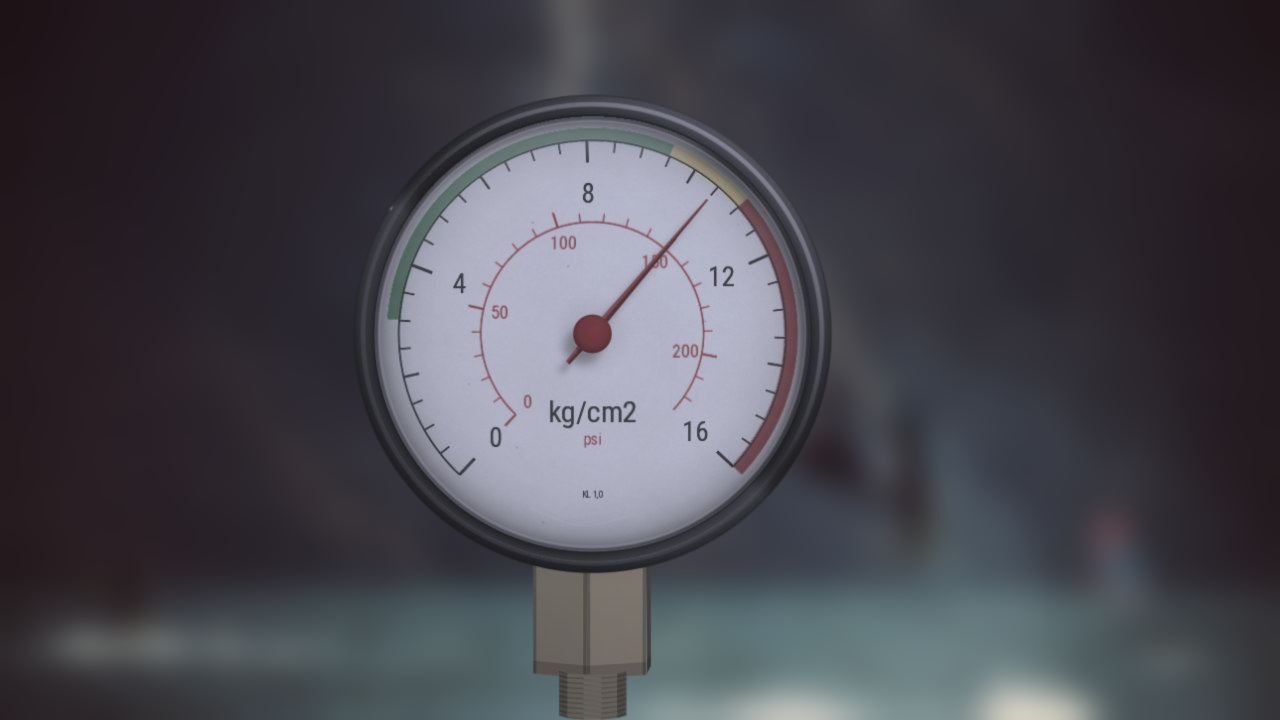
10.5 kg/cm²
